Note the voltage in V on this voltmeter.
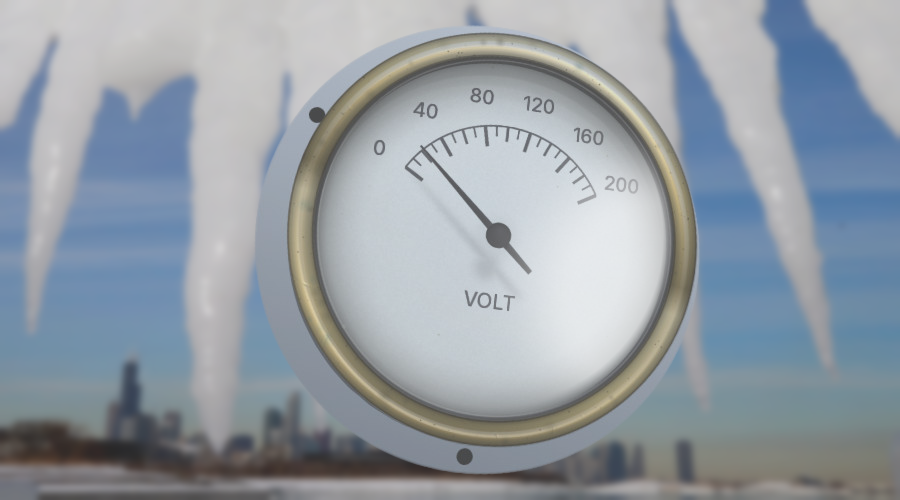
20 V
